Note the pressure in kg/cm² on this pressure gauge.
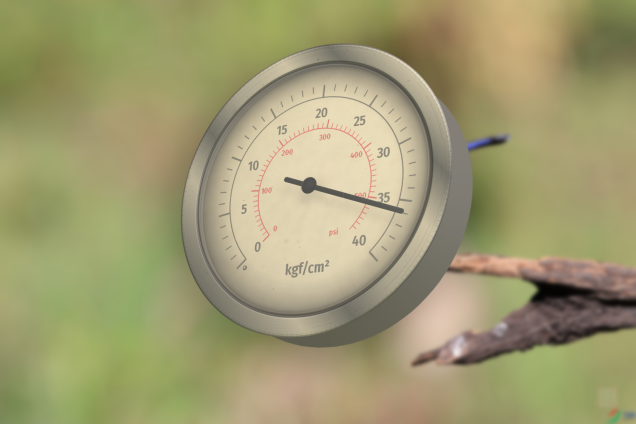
36 kg/cm²
